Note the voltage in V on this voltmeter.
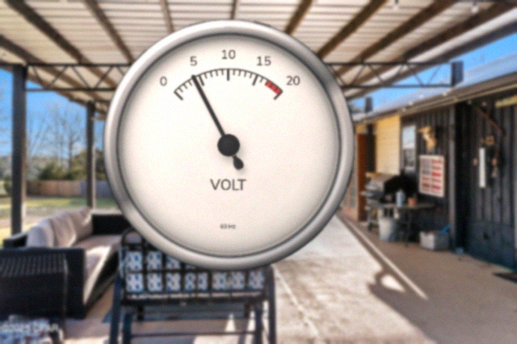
4 V
